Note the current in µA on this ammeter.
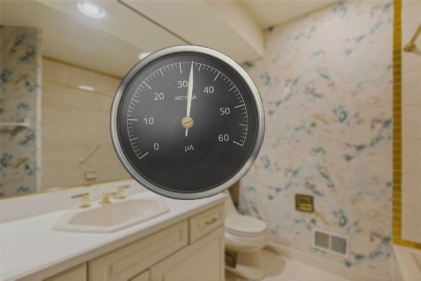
33 µA
